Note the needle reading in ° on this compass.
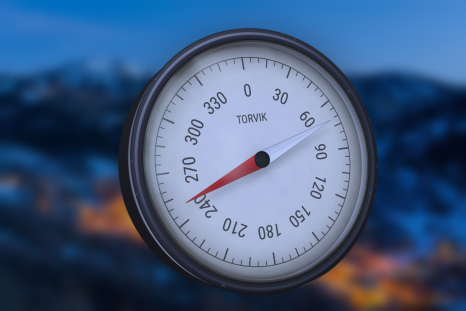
250 °
